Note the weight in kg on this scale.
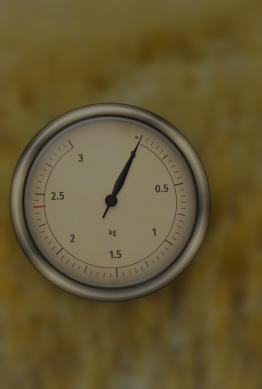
0 kg
